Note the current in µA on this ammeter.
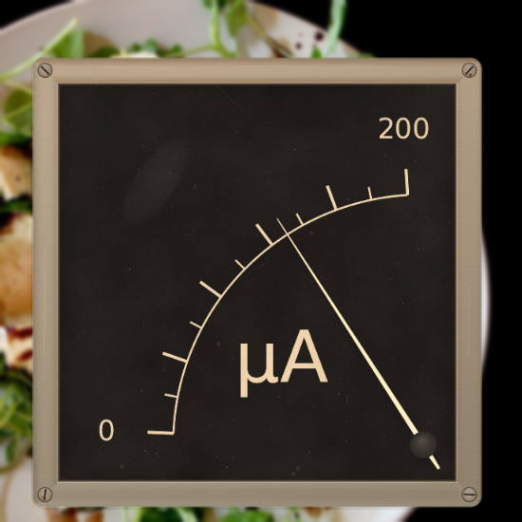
130 µA
